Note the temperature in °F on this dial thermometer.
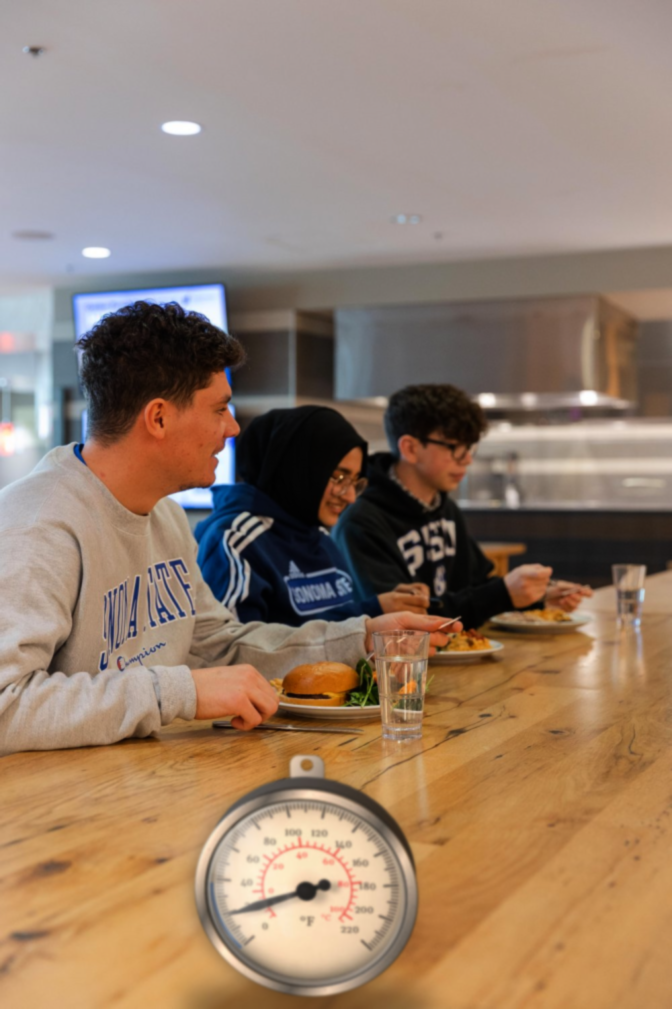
20 °F
